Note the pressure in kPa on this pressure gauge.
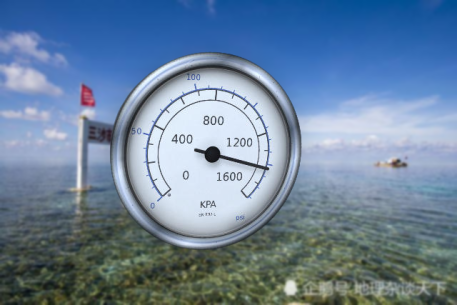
1400 kPa
